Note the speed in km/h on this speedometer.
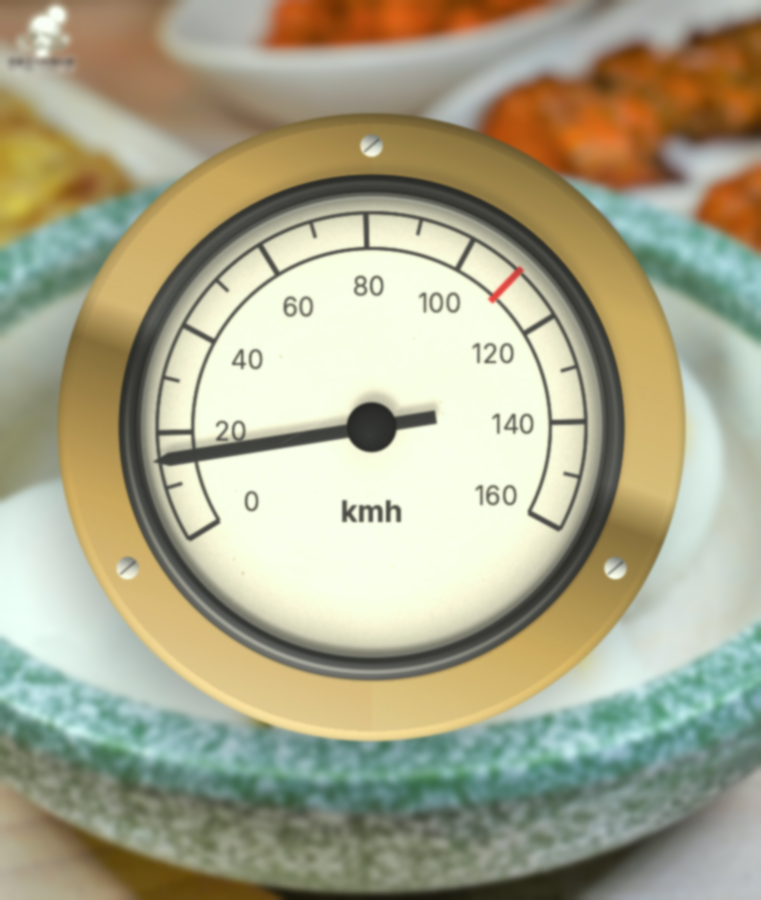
15 km/h
